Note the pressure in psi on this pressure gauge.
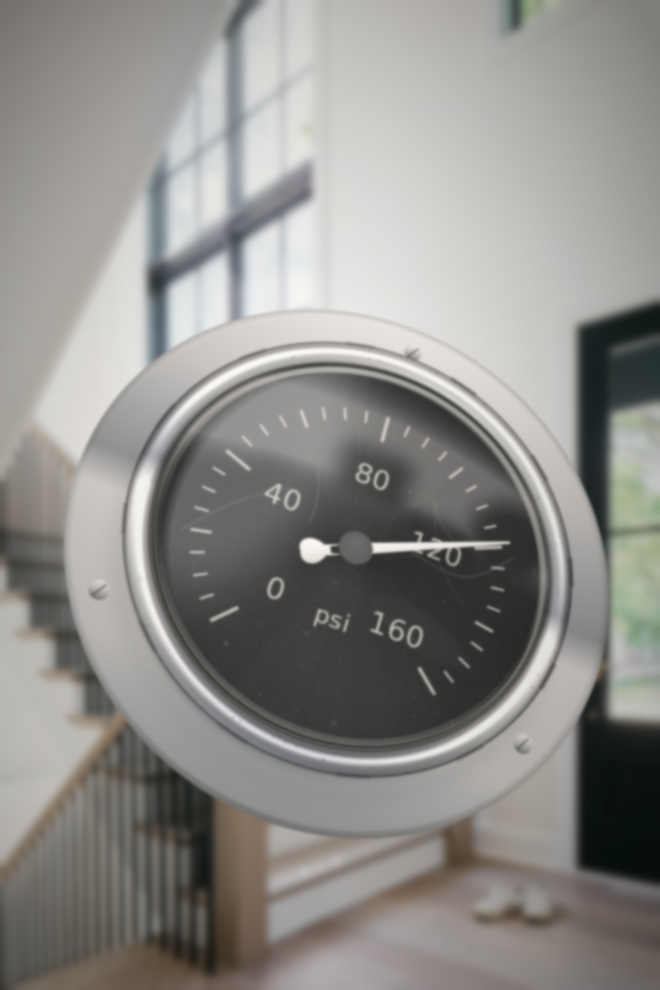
120 psi
